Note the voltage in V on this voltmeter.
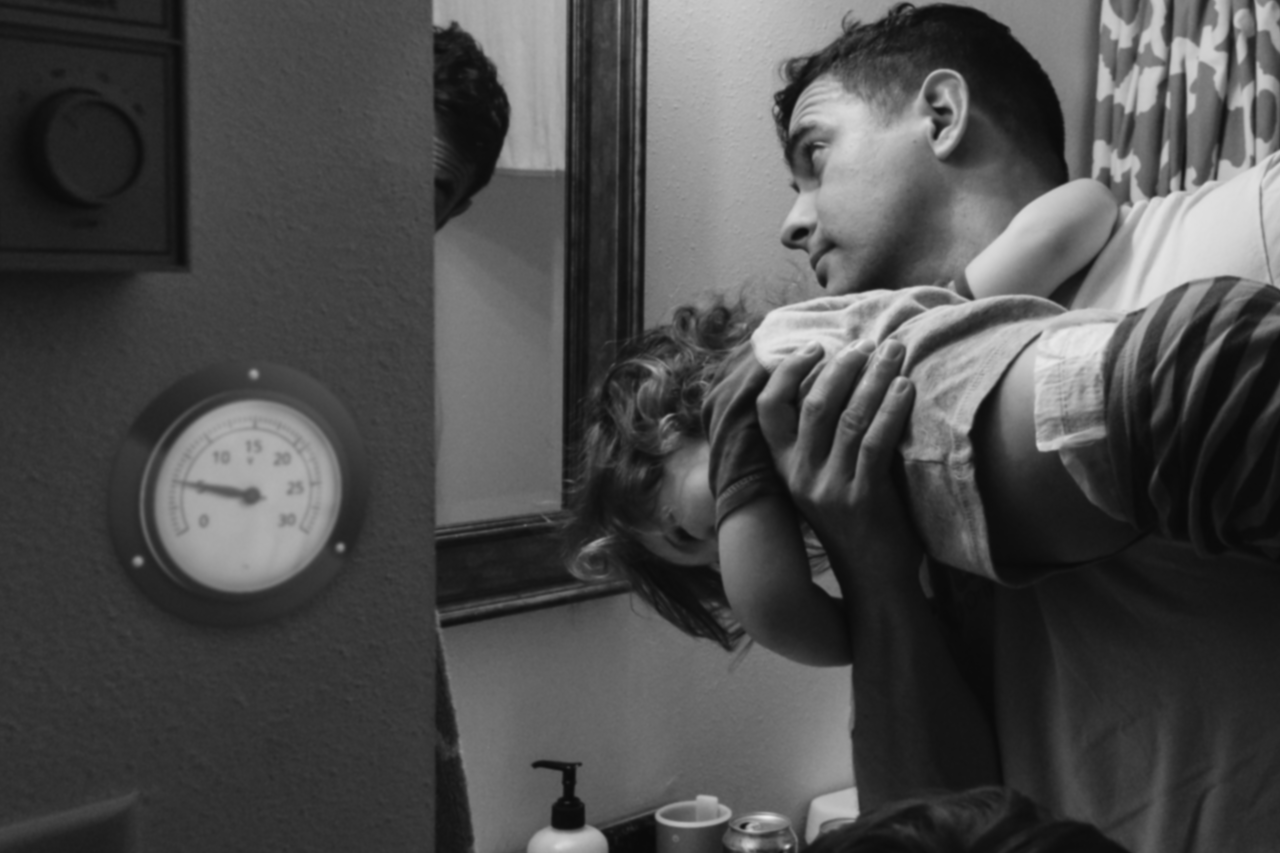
5 V
